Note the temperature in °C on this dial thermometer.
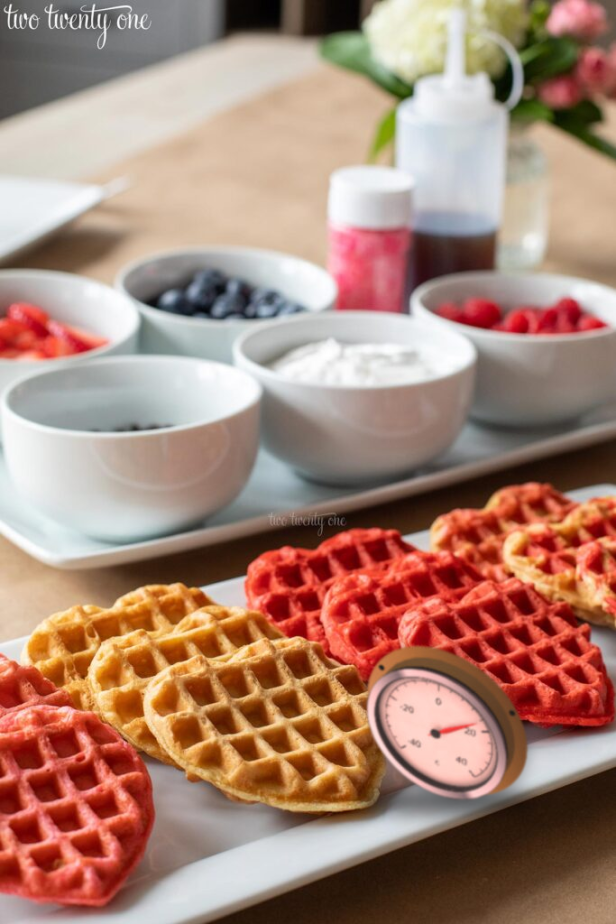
16 °C
